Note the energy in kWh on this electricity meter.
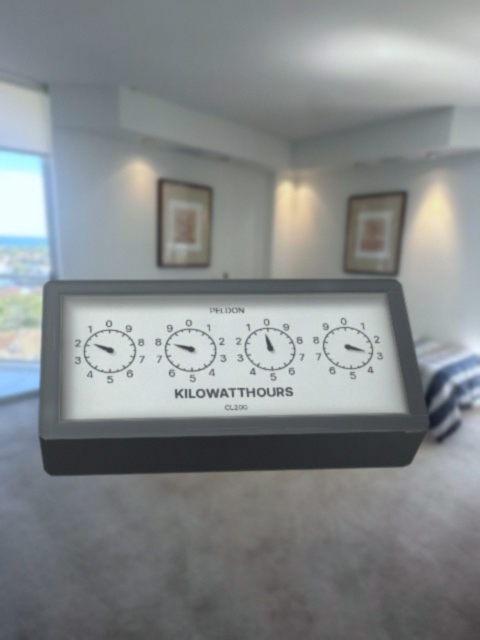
1803 kWh
